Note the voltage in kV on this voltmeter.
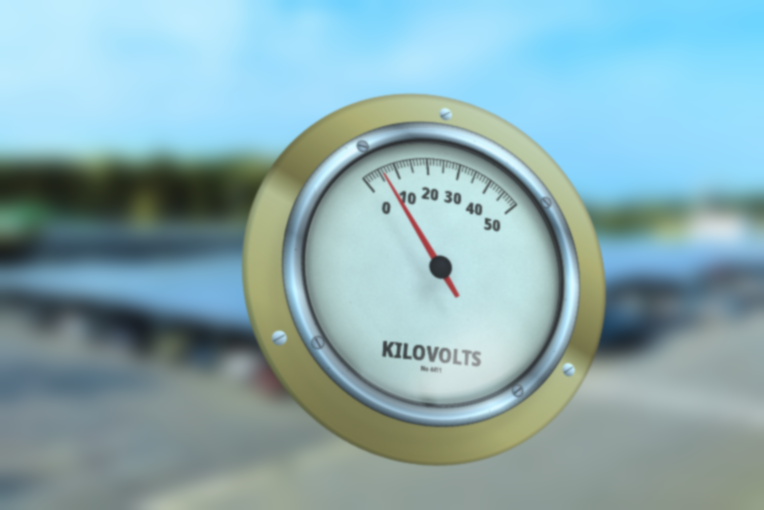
5 kV
